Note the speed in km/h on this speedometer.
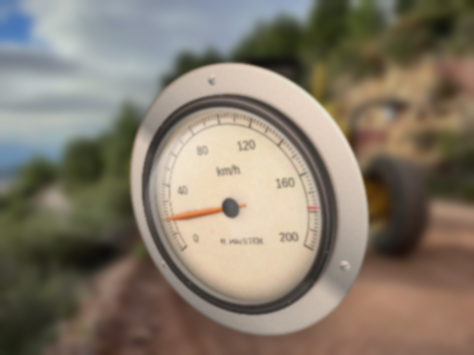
20 km/h
